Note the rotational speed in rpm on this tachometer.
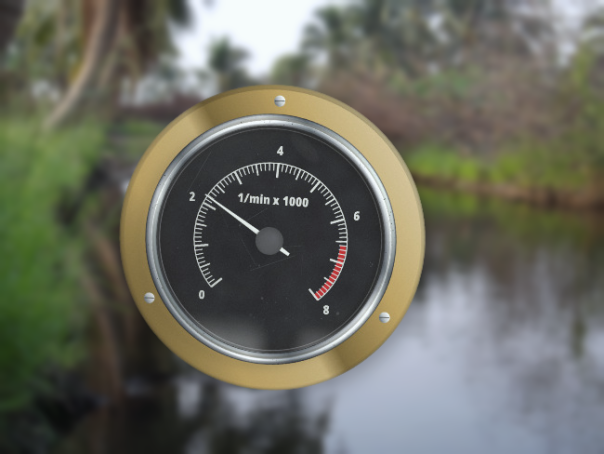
2200 rpm
